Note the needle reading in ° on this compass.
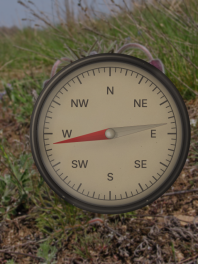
260 °
